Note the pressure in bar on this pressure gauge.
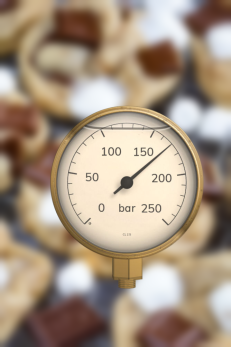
170 bar
